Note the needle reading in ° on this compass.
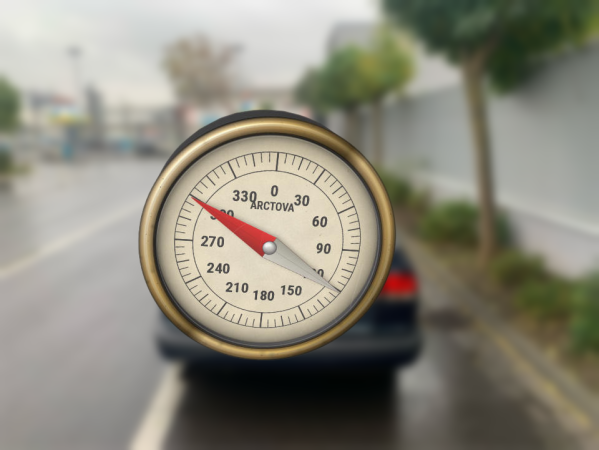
300 °
